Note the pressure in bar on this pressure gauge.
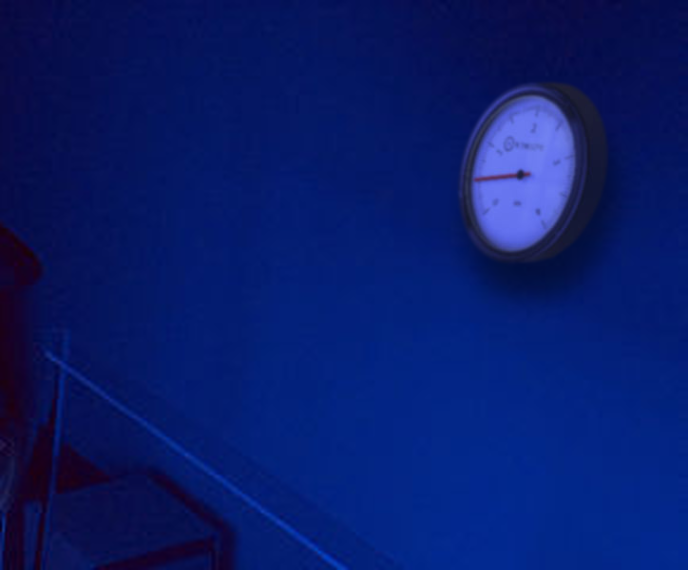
0.5 bar
